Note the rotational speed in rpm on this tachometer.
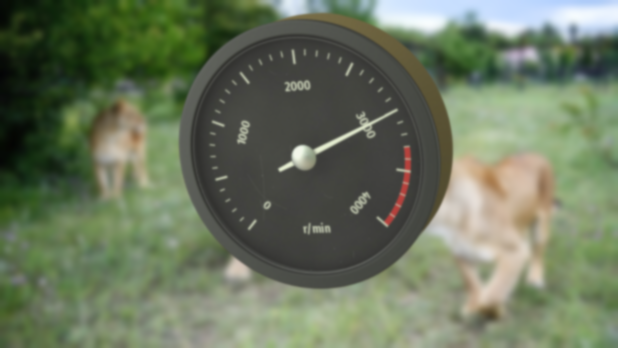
3000 rpm
